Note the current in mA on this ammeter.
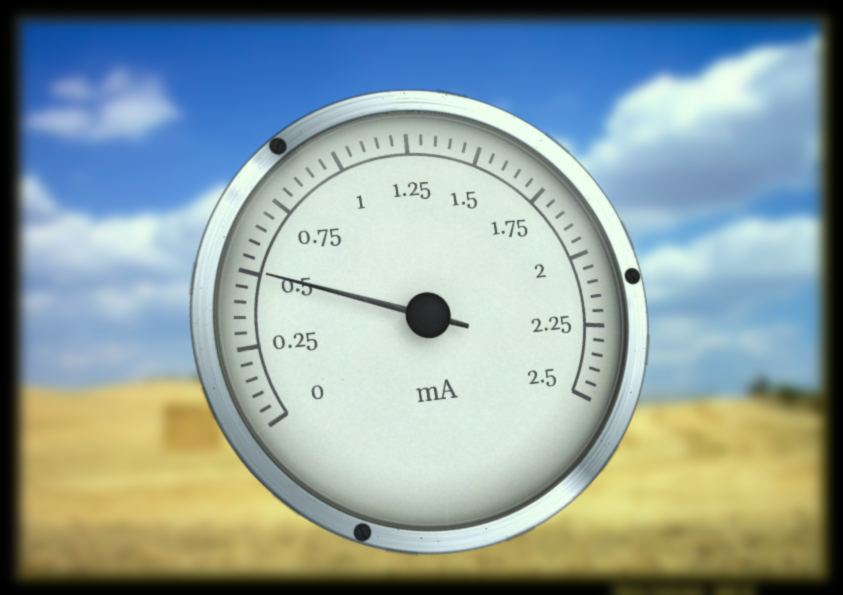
0.5 mA
